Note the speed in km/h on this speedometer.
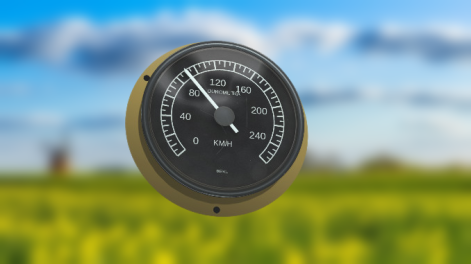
90 km/h
